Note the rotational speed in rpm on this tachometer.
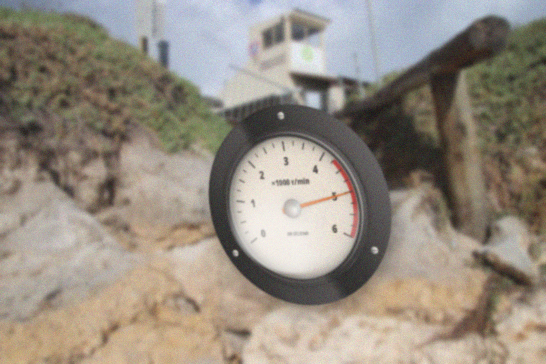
5000 rpm
